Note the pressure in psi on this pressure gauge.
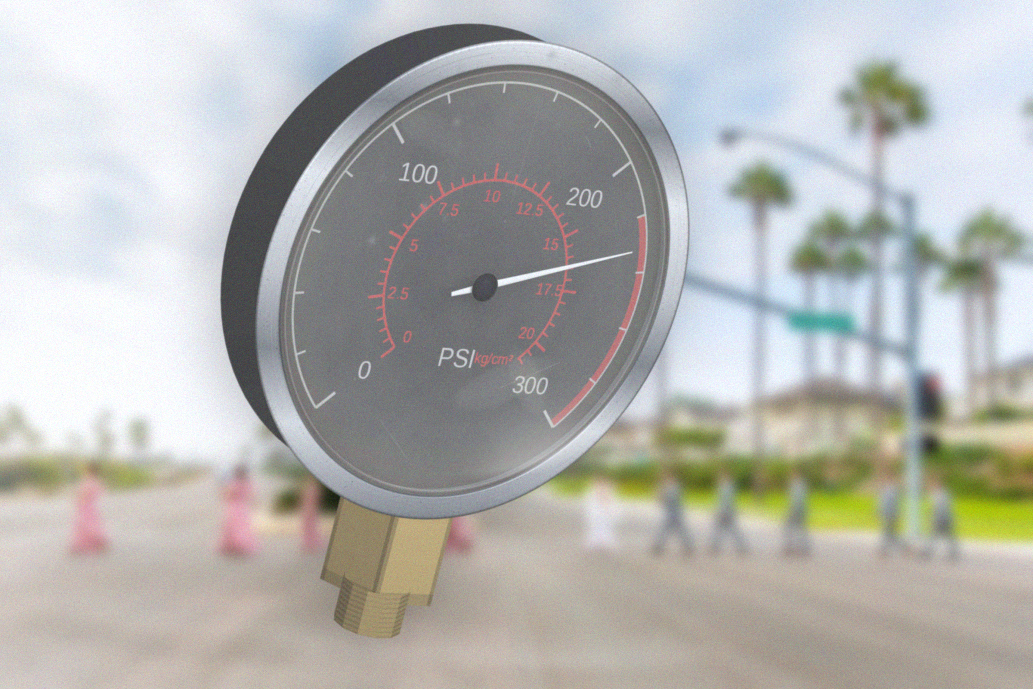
230 psi
